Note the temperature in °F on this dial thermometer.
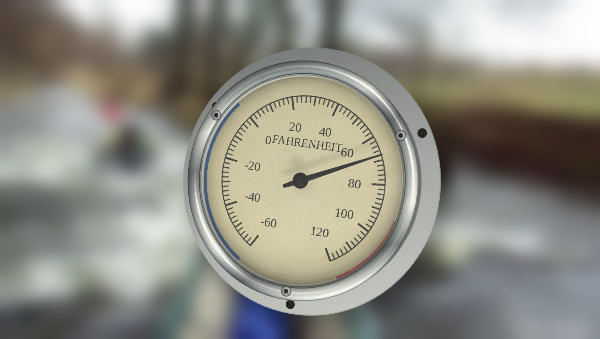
68 °F
